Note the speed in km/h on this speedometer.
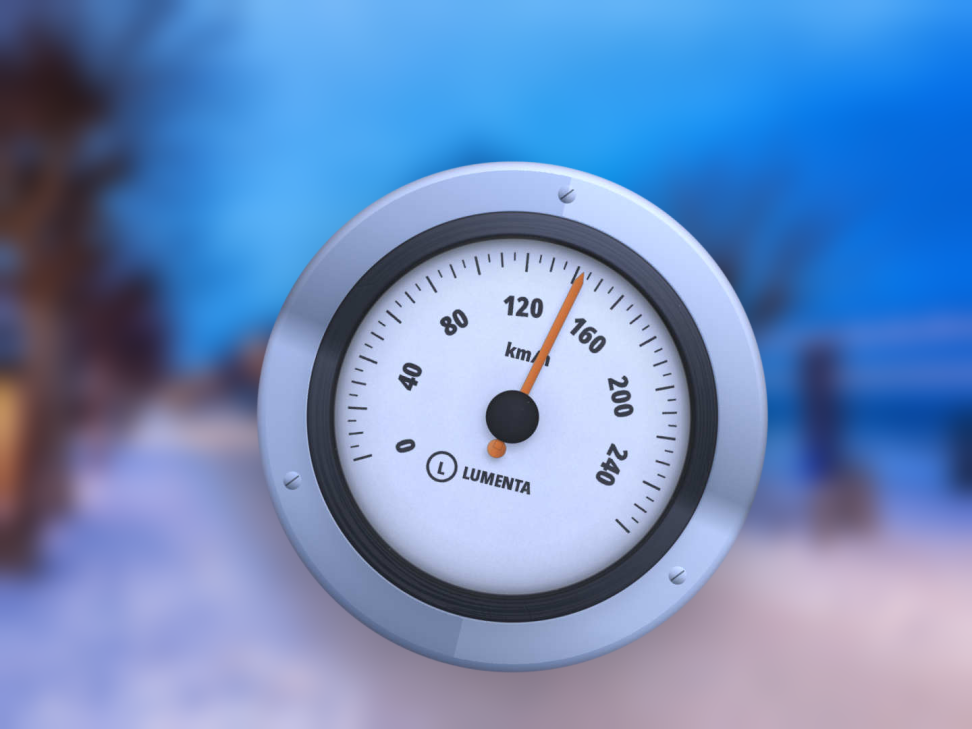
142.5 km/h
